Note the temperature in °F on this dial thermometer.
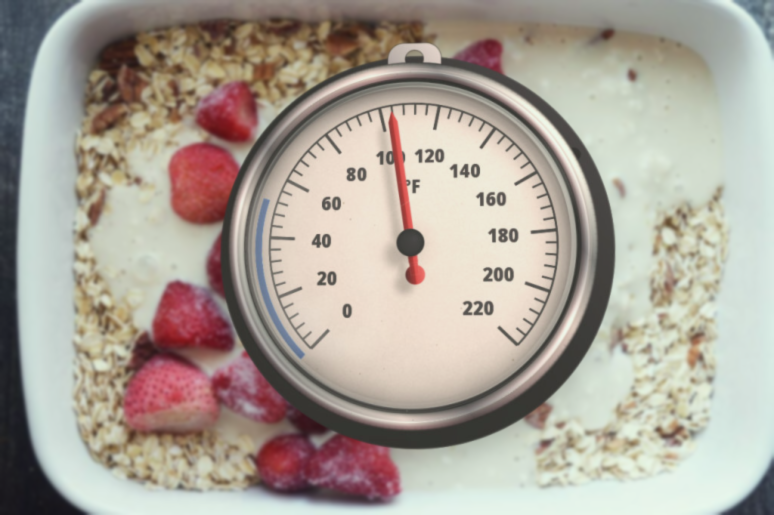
104 °F
